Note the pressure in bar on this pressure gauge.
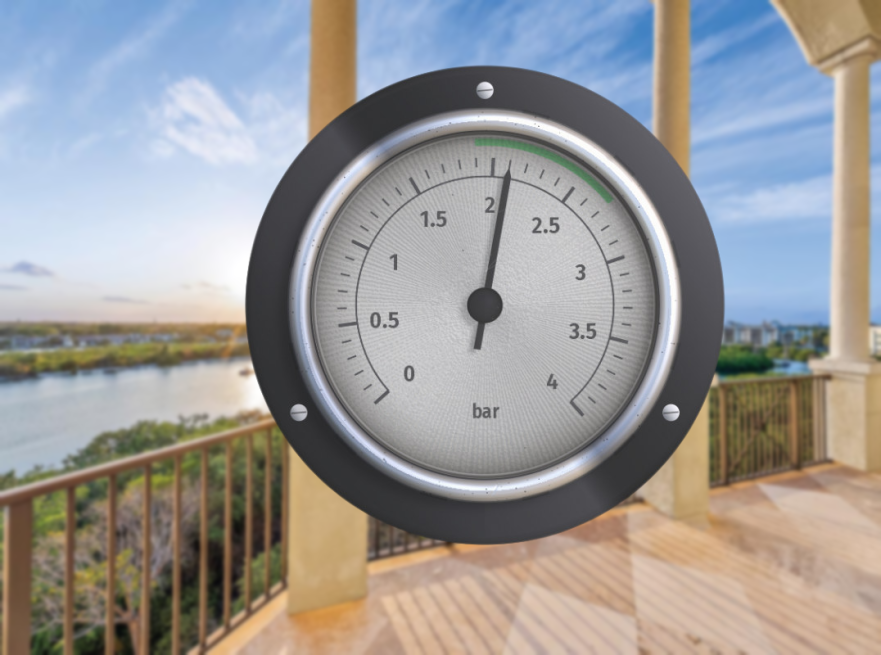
2.1 bar
